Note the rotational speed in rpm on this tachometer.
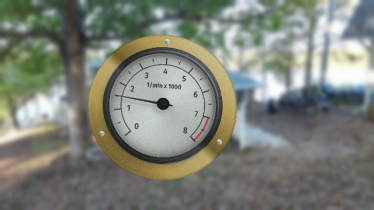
1500 rpm
